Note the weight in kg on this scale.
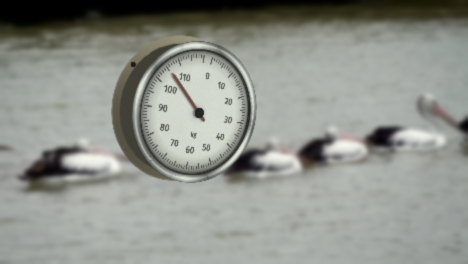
105 kg
